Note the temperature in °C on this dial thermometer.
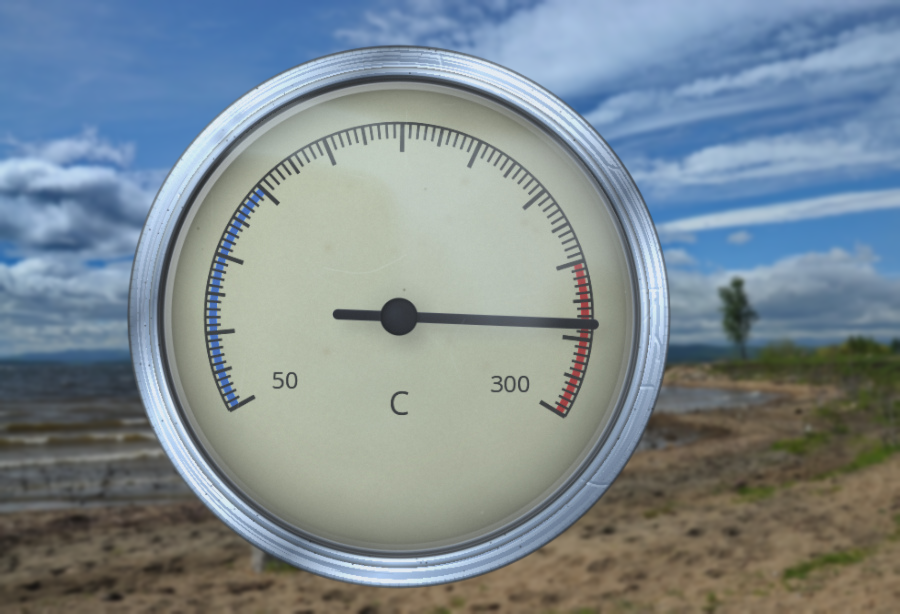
270 °C
